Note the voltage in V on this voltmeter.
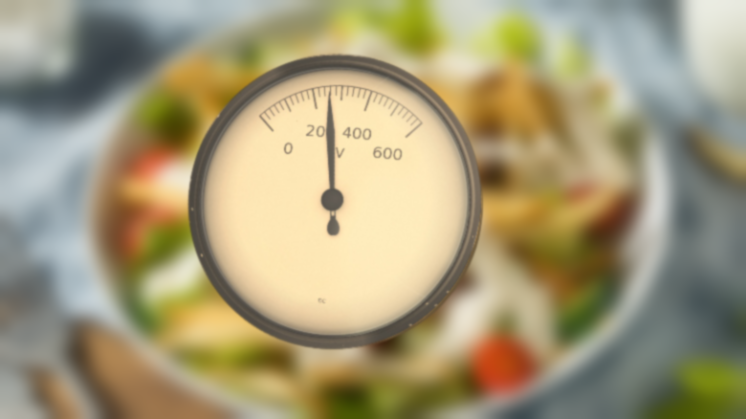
260 V
